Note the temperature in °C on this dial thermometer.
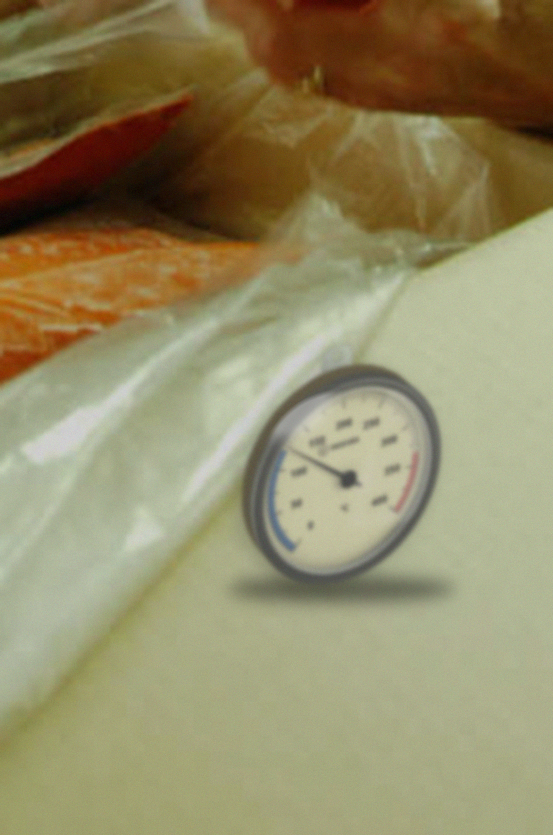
125 °C
